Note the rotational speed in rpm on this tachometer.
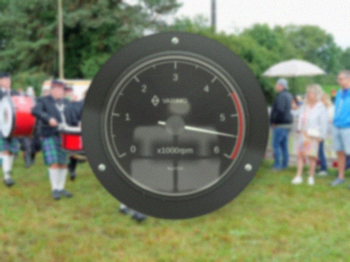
5500 rpm
